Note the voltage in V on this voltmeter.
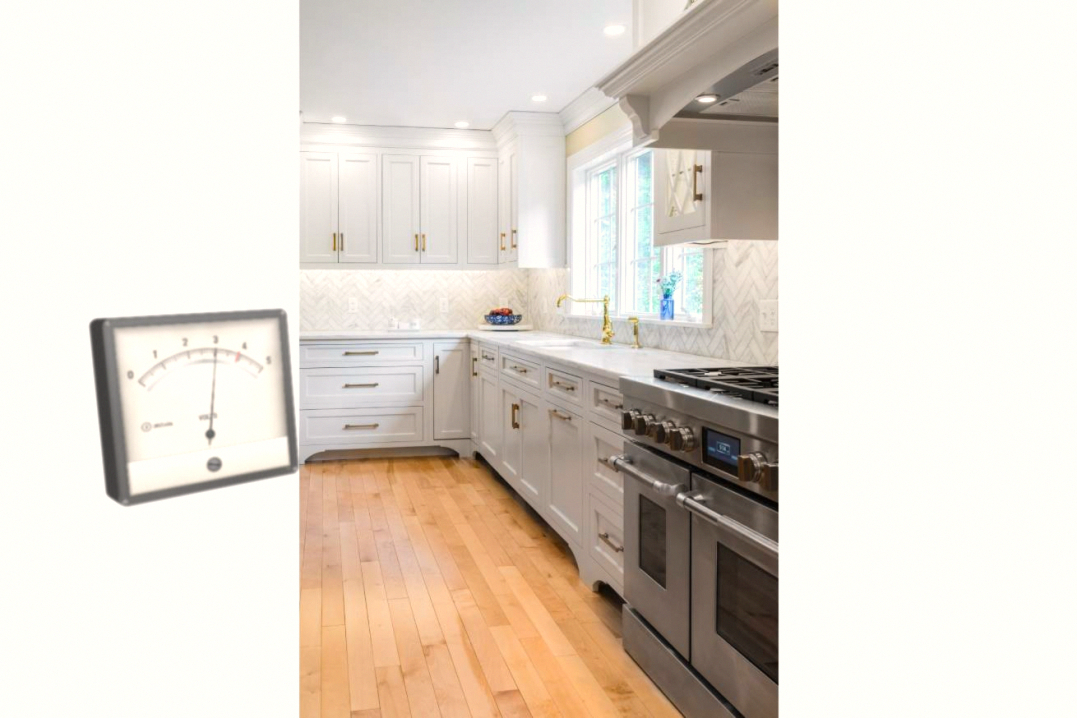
3 V
